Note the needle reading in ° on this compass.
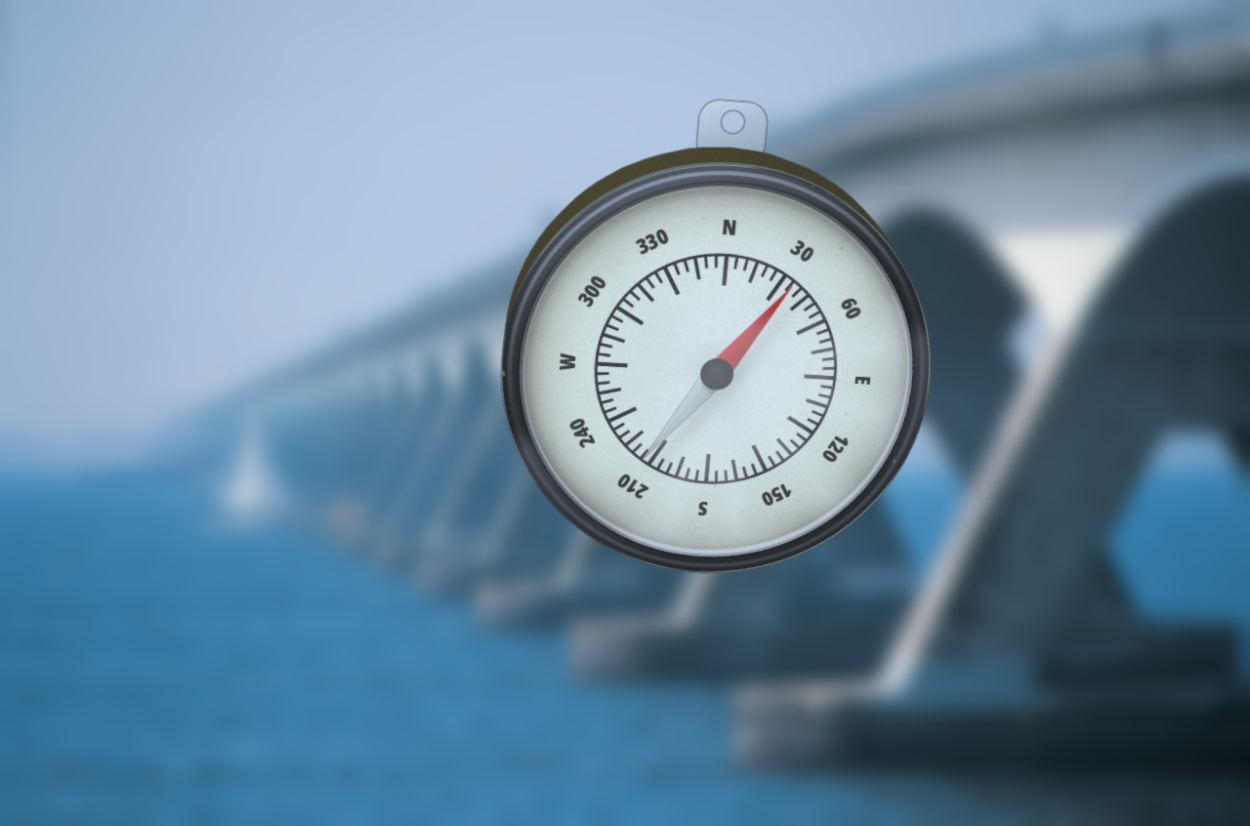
35 °
